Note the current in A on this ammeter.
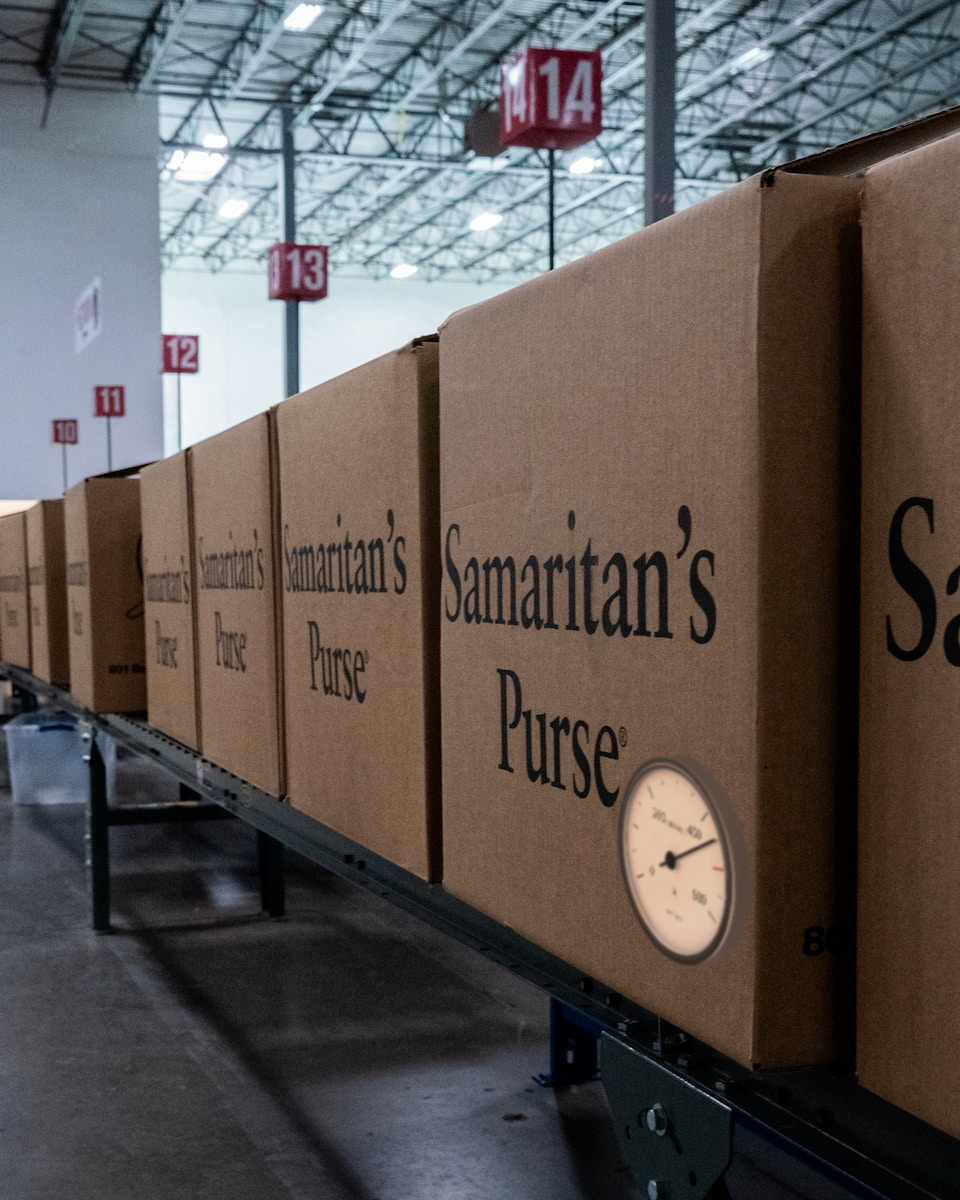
450 A
